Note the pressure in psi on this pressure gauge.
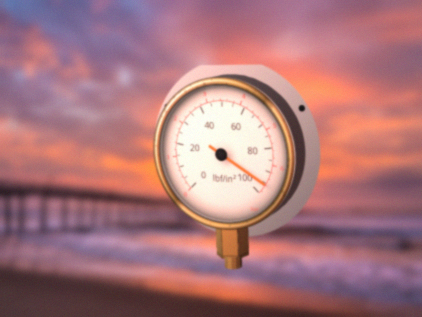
95 psi
